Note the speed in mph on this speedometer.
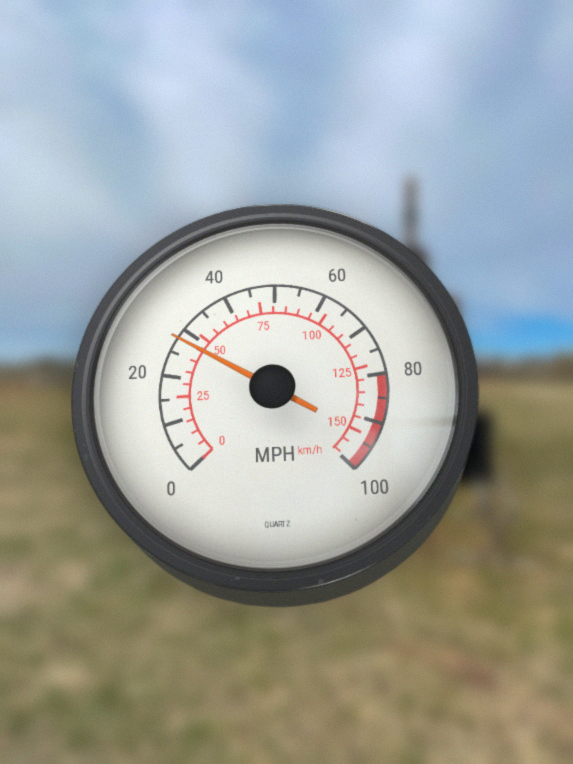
27.5 mph
